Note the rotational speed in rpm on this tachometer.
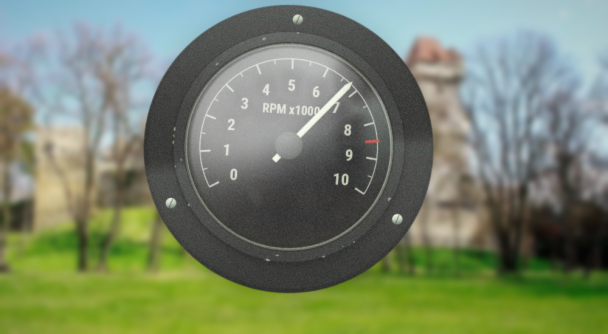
6750 rpm
